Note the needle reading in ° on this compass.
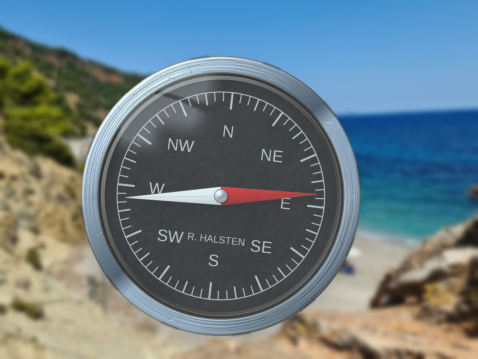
82.5 °
